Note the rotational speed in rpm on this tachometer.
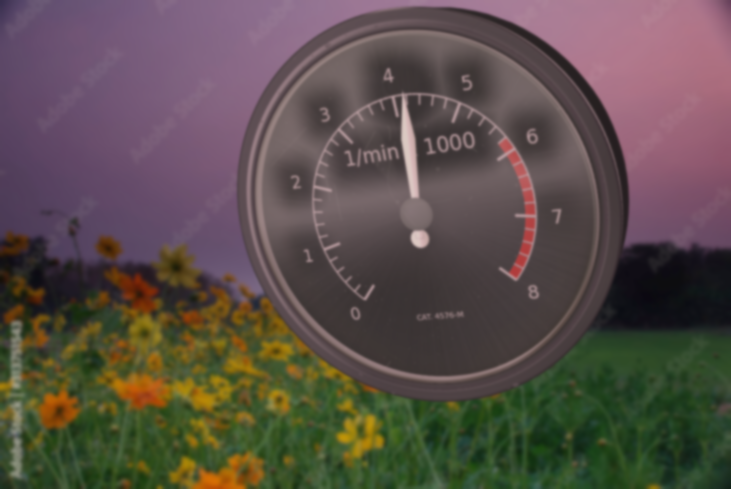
4200 rpm
